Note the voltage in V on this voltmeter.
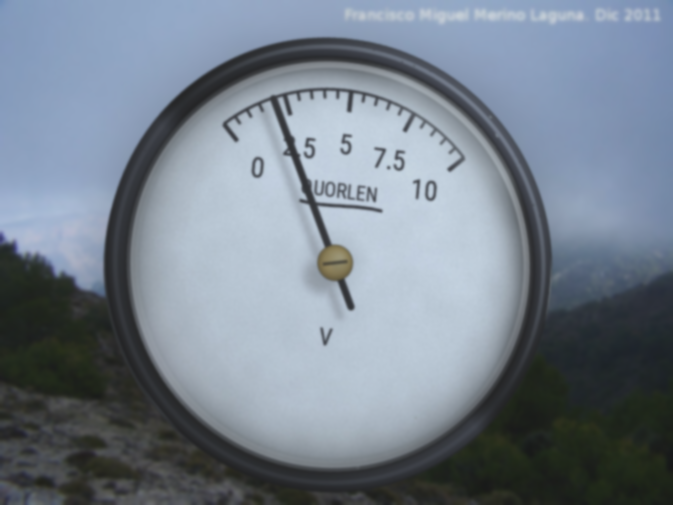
2 V
